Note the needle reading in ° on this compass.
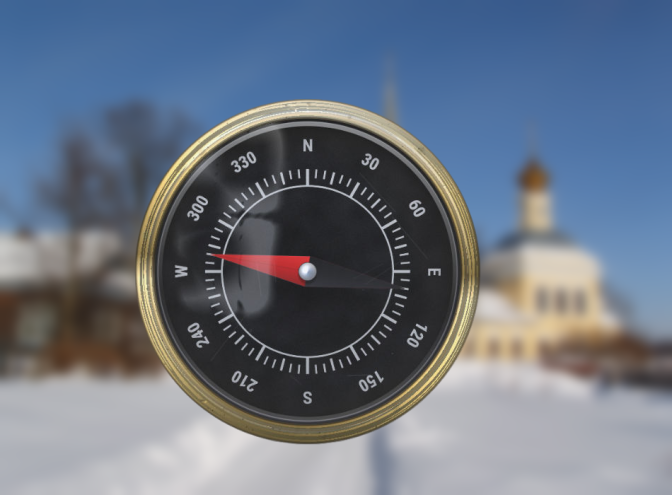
280 °
